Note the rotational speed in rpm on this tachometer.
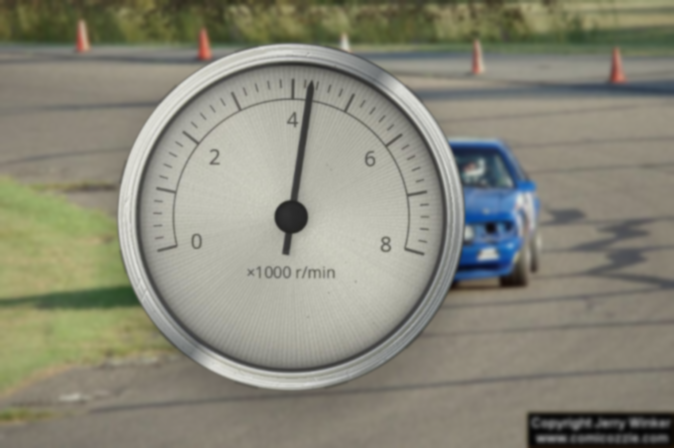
4300 rpm
